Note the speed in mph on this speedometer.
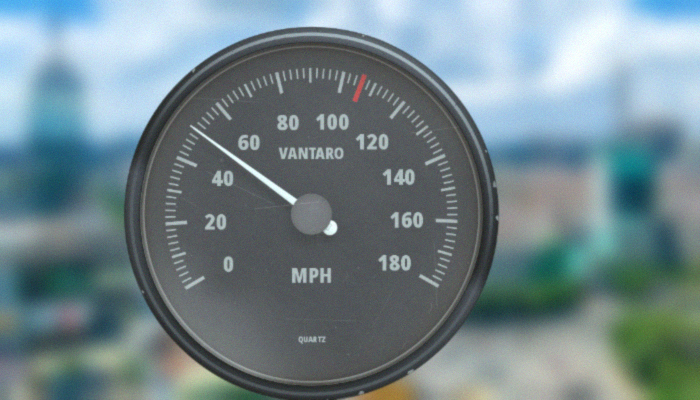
50 mph
